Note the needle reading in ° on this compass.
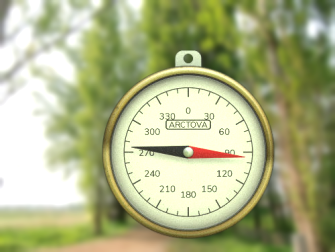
95 °
